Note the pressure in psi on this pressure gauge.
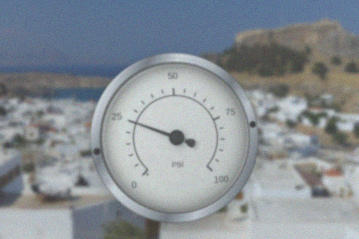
25 psi
